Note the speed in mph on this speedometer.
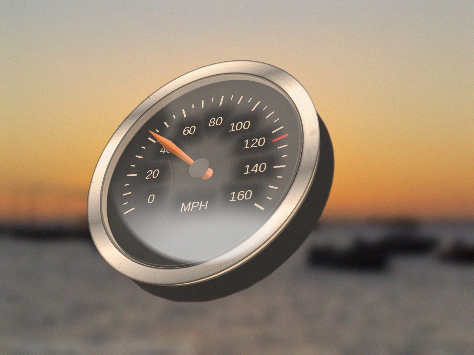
42.5 mph
